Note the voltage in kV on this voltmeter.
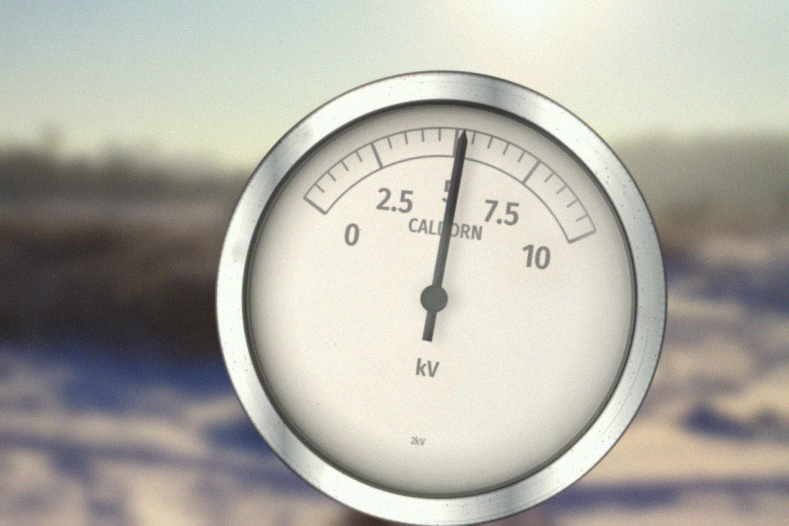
5.25 kV
